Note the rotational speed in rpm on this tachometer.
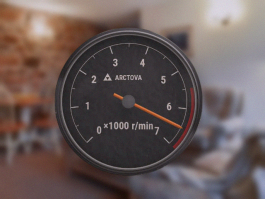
6500 rpm
